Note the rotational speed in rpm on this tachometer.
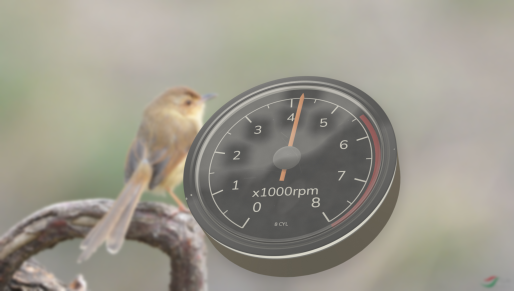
4250 rpm
